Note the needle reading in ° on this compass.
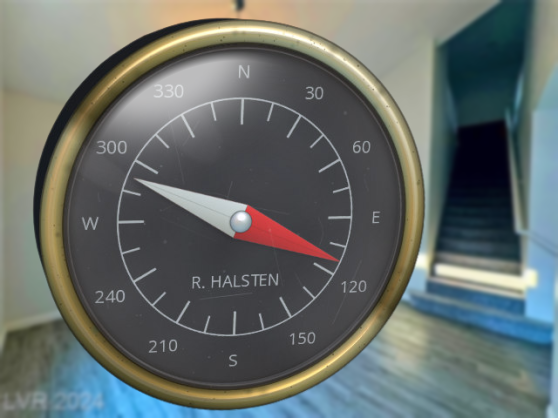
112.5 °
